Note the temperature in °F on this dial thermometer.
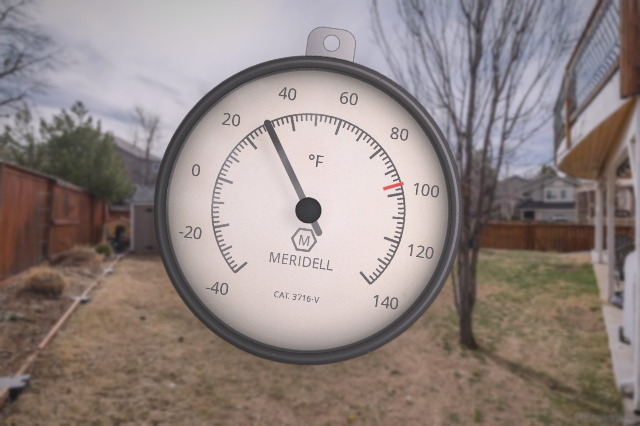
30 °F
